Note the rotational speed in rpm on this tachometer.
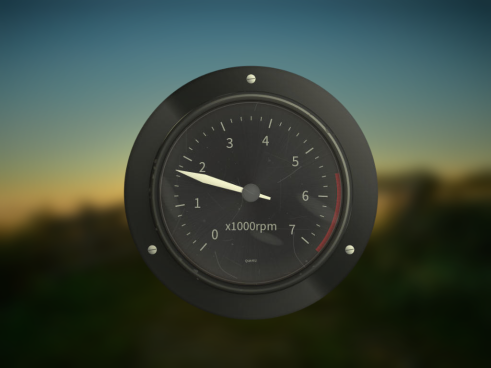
1700 rpm
